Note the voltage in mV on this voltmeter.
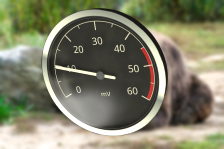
10 mV
